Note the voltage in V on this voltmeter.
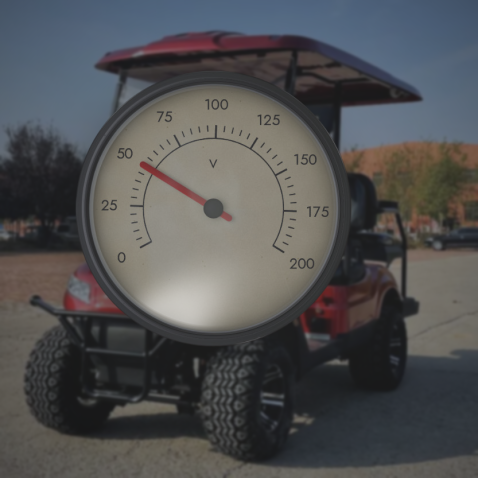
50 V
